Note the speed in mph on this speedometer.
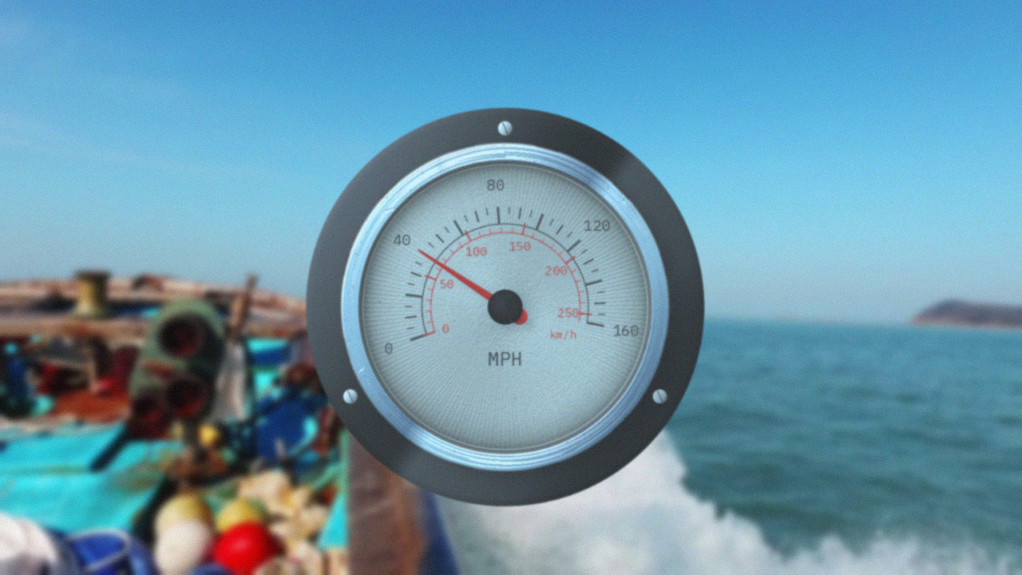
40 mph
